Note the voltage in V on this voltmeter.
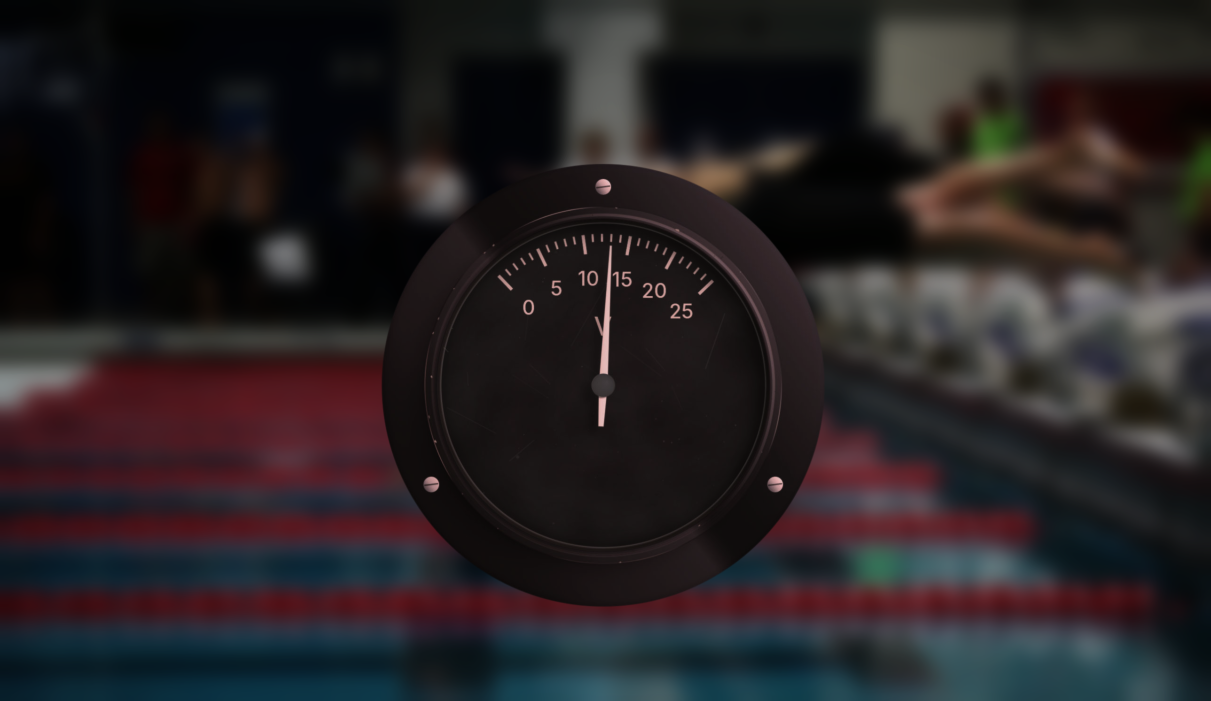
13 V
